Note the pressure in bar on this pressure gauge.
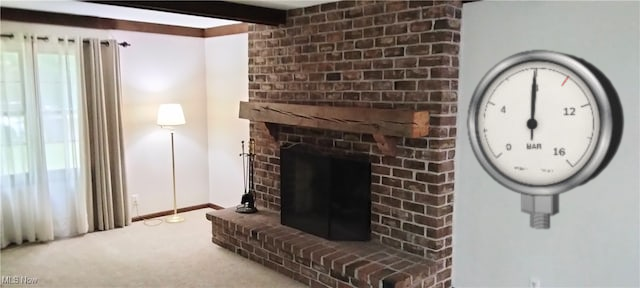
8 bar
